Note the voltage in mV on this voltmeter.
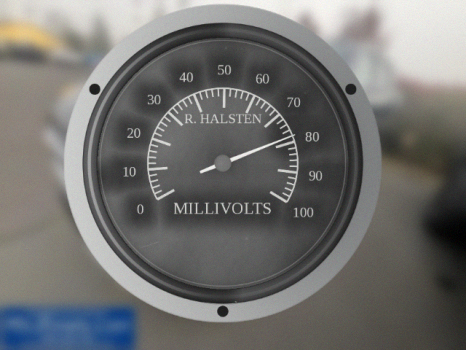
78 mV
